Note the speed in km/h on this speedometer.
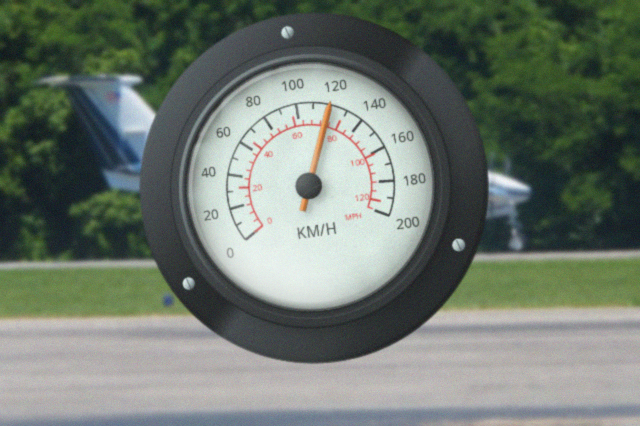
120 km/h
